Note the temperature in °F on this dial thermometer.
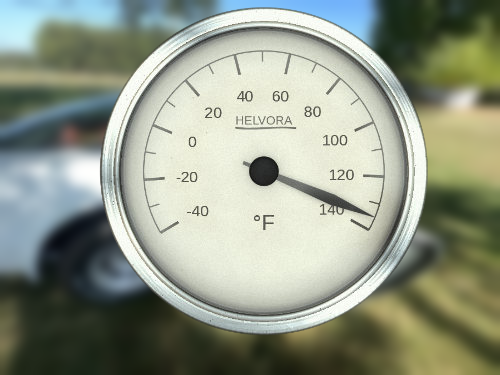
135 °F
